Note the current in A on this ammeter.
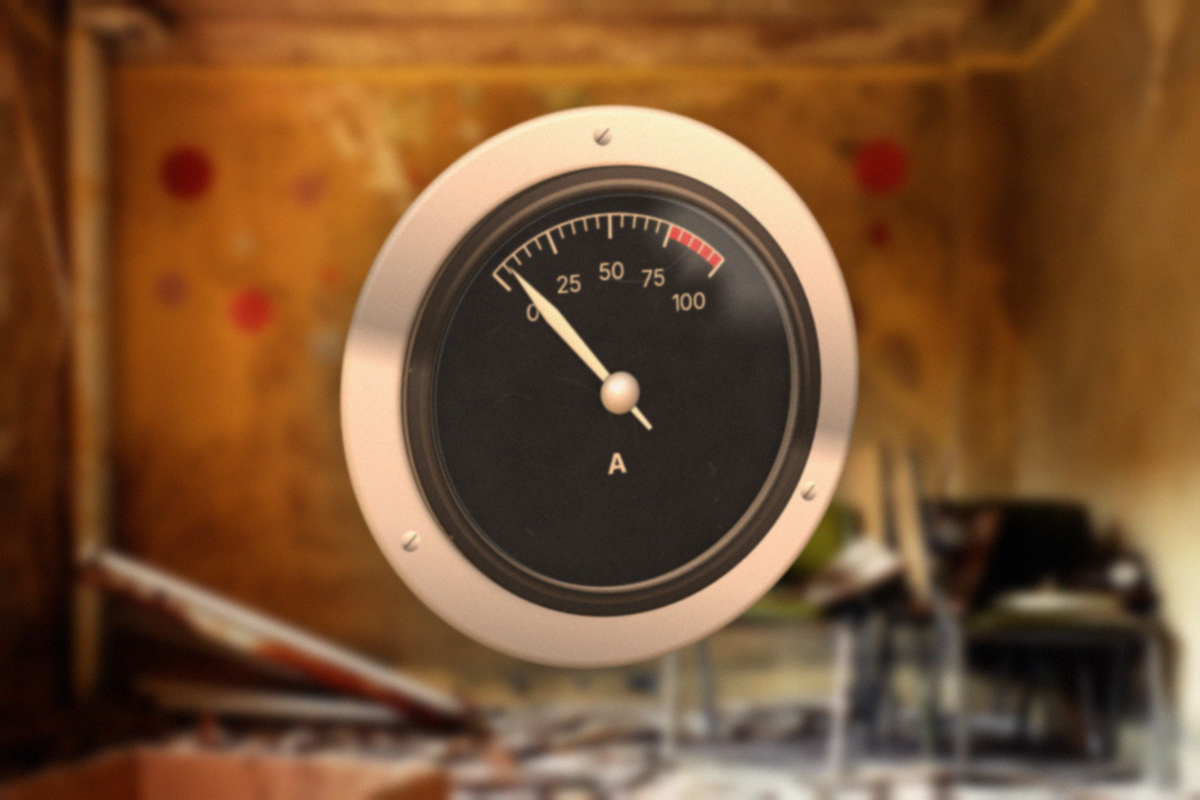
5 A
